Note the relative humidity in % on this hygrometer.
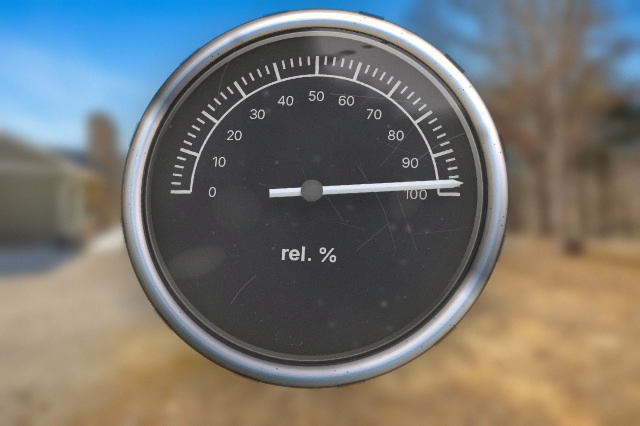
98 %
